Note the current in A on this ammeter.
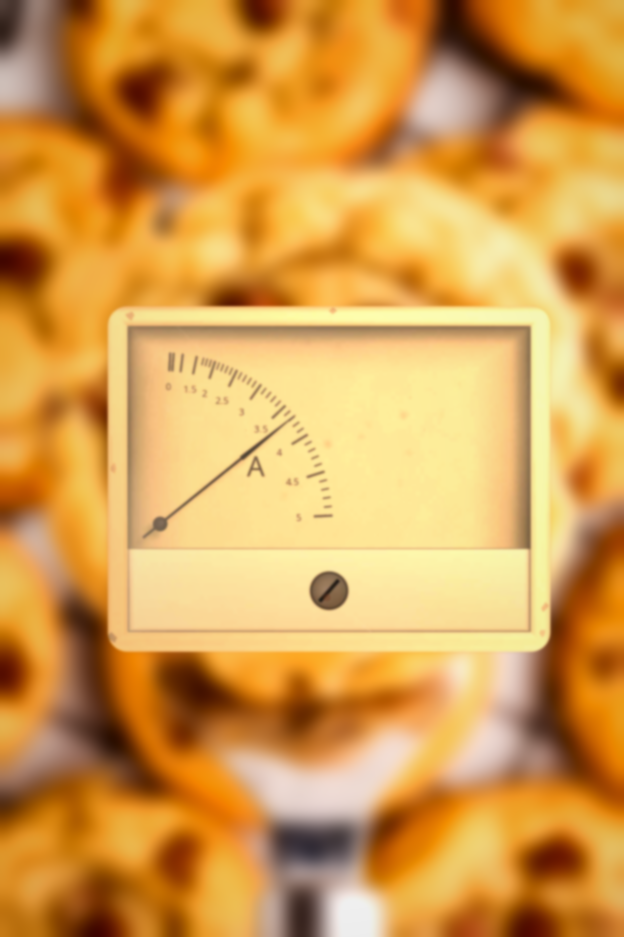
3.7 A
